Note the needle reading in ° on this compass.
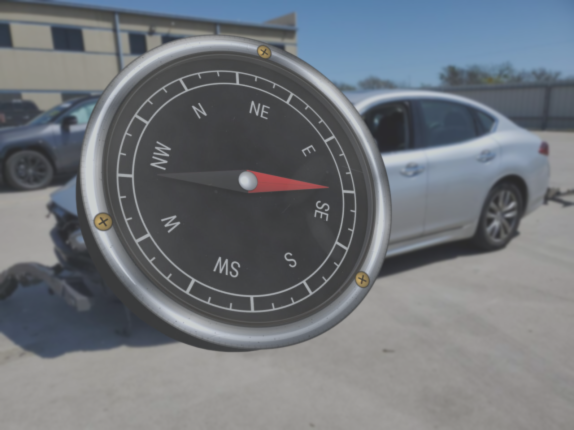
120 °
